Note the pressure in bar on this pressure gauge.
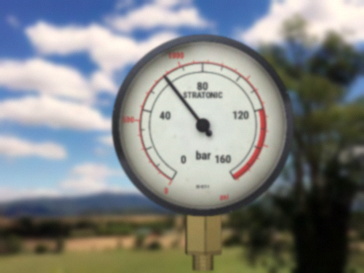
60 bar
